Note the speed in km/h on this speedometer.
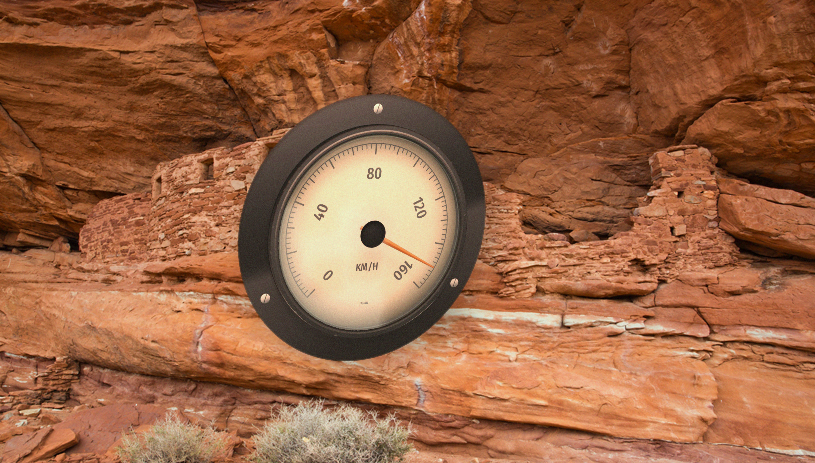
150 km/h
